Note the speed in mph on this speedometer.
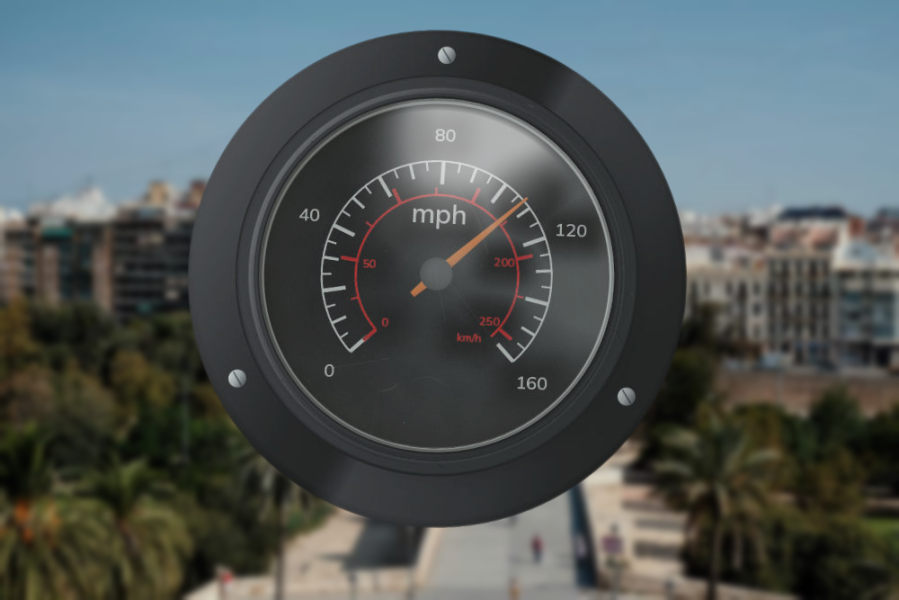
107.5 mph
